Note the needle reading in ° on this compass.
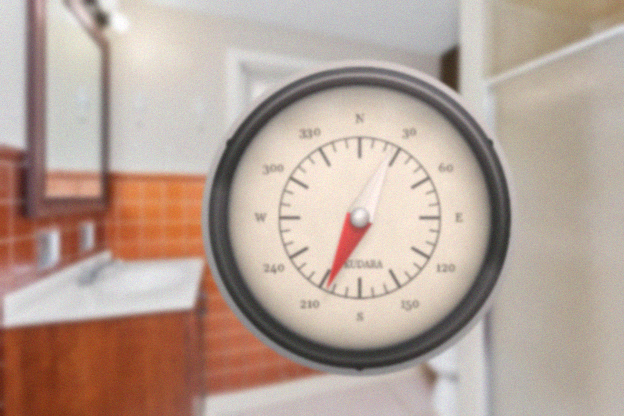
205 °
